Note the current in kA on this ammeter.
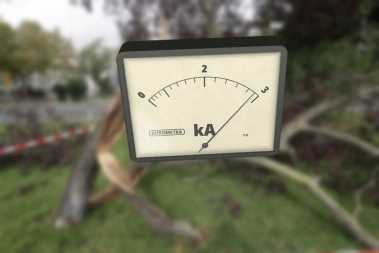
2.9 kA
